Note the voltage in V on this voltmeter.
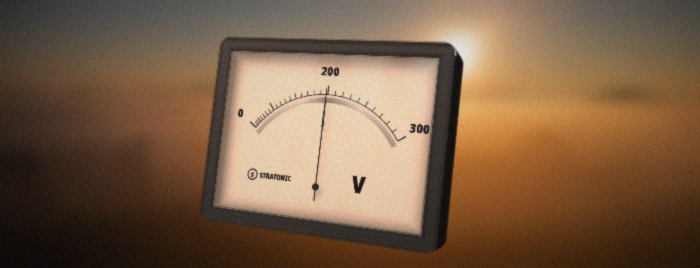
200 V
